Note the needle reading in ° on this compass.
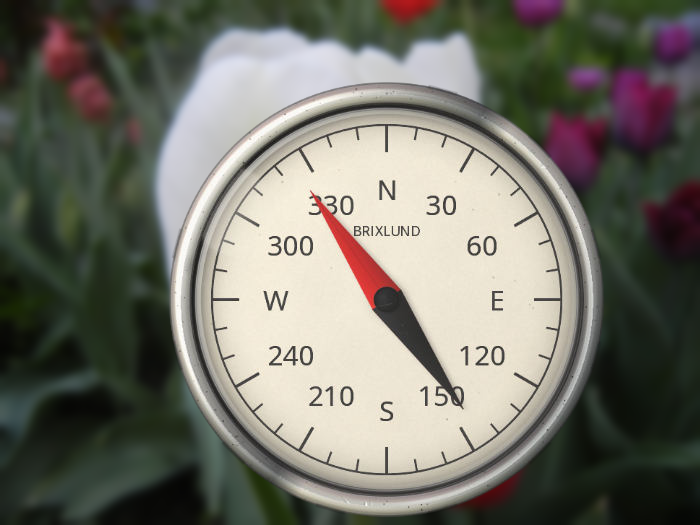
325 °
